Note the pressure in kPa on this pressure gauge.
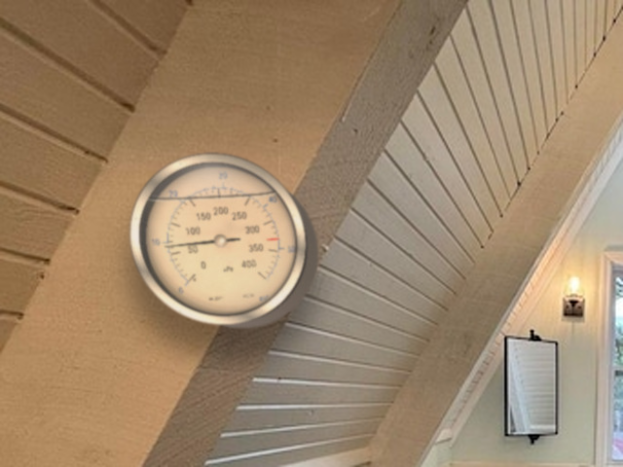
60 kPa
